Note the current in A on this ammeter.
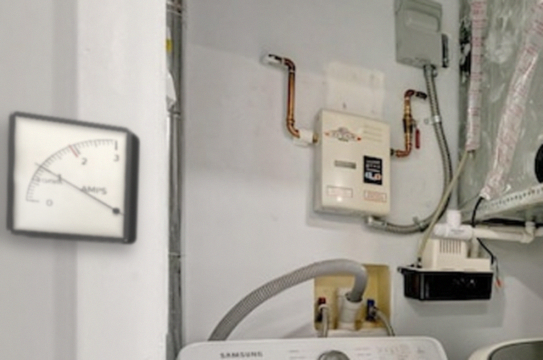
1 A
